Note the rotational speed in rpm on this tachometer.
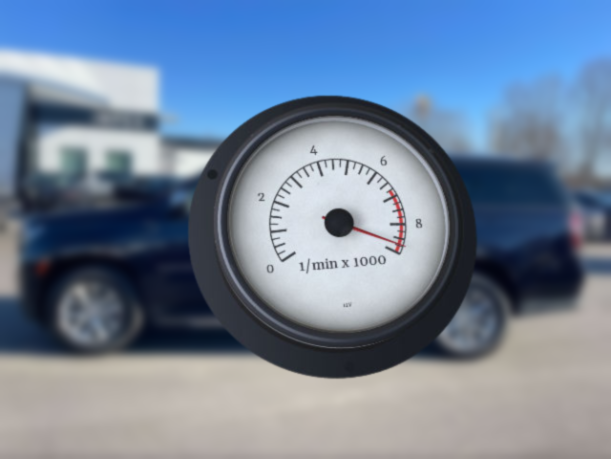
8750 rpm
